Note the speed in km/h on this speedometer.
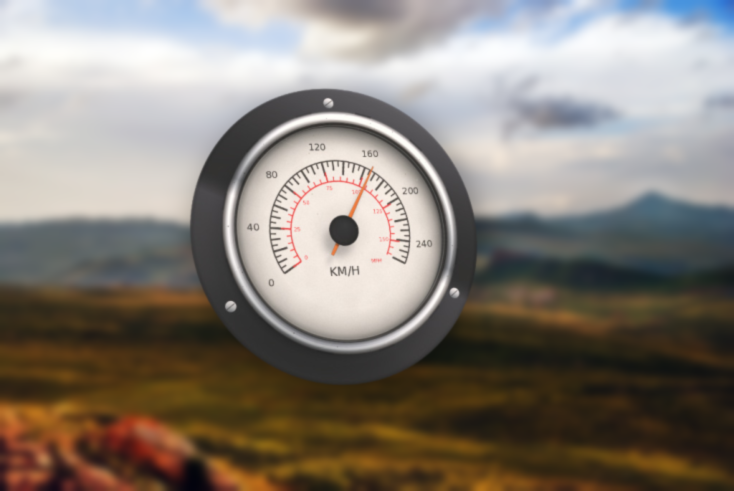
165 km/h
